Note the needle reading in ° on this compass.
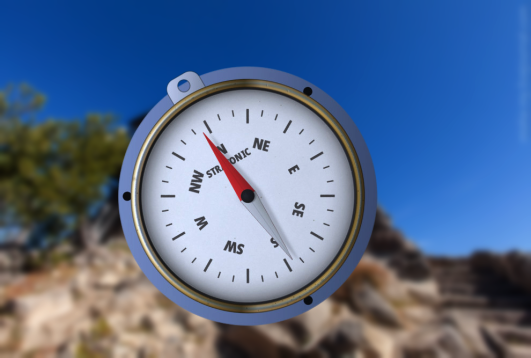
355 °
